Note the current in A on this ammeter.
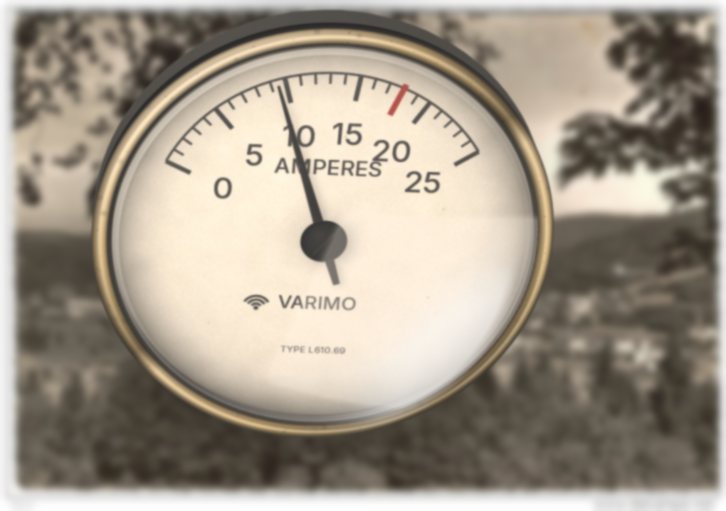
9.5 A
